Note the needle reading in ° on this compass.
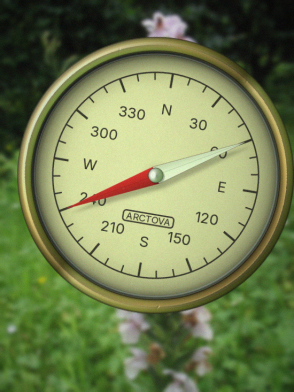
240 °
